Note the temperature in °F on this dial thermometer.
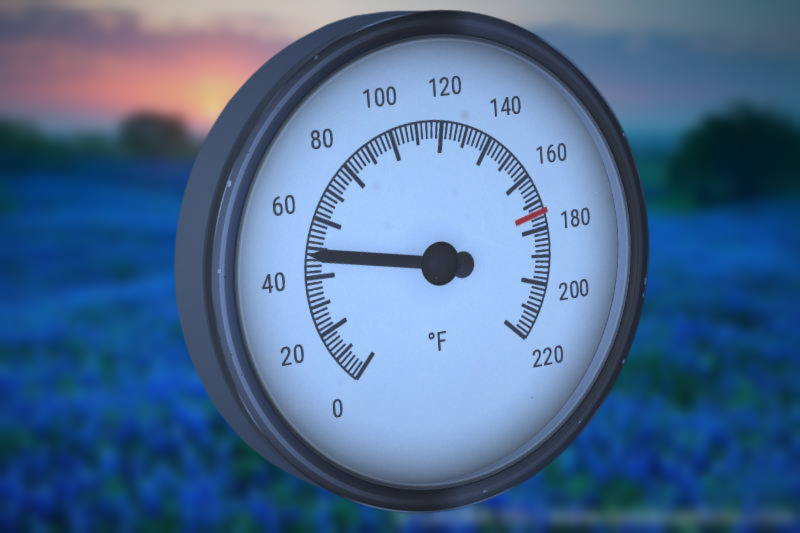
48 °F
